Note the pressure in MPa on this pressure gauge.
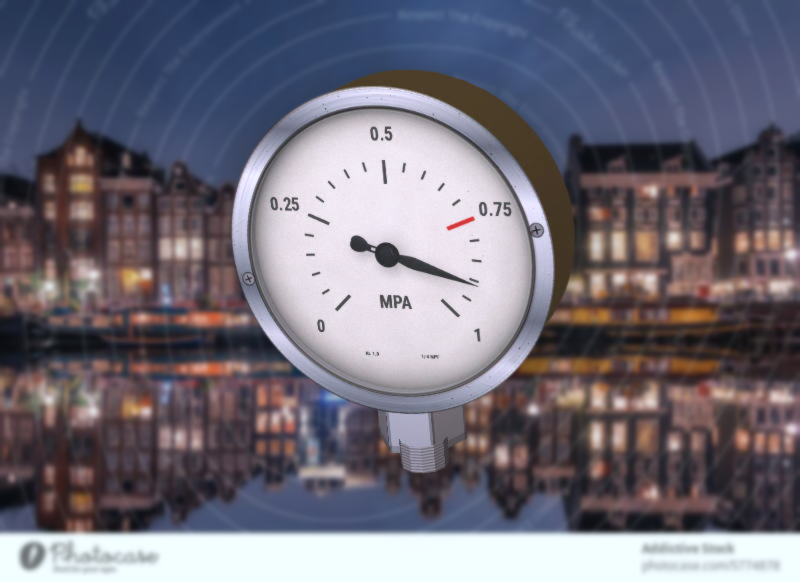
0.9 MPa
